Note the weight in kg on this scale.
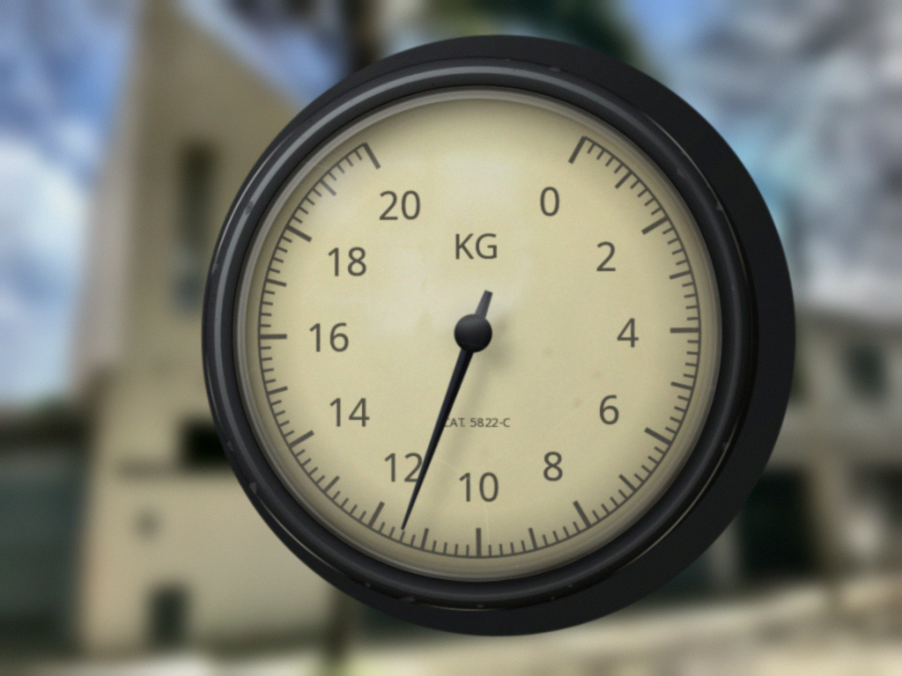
11.4 kg
